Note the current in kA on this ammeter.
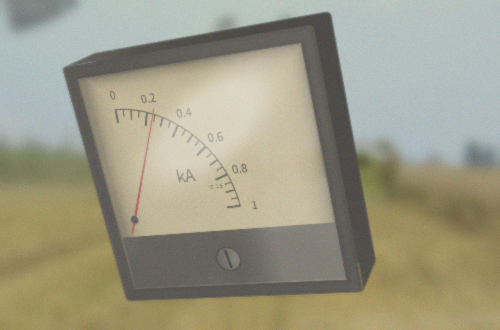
0.25 kA
